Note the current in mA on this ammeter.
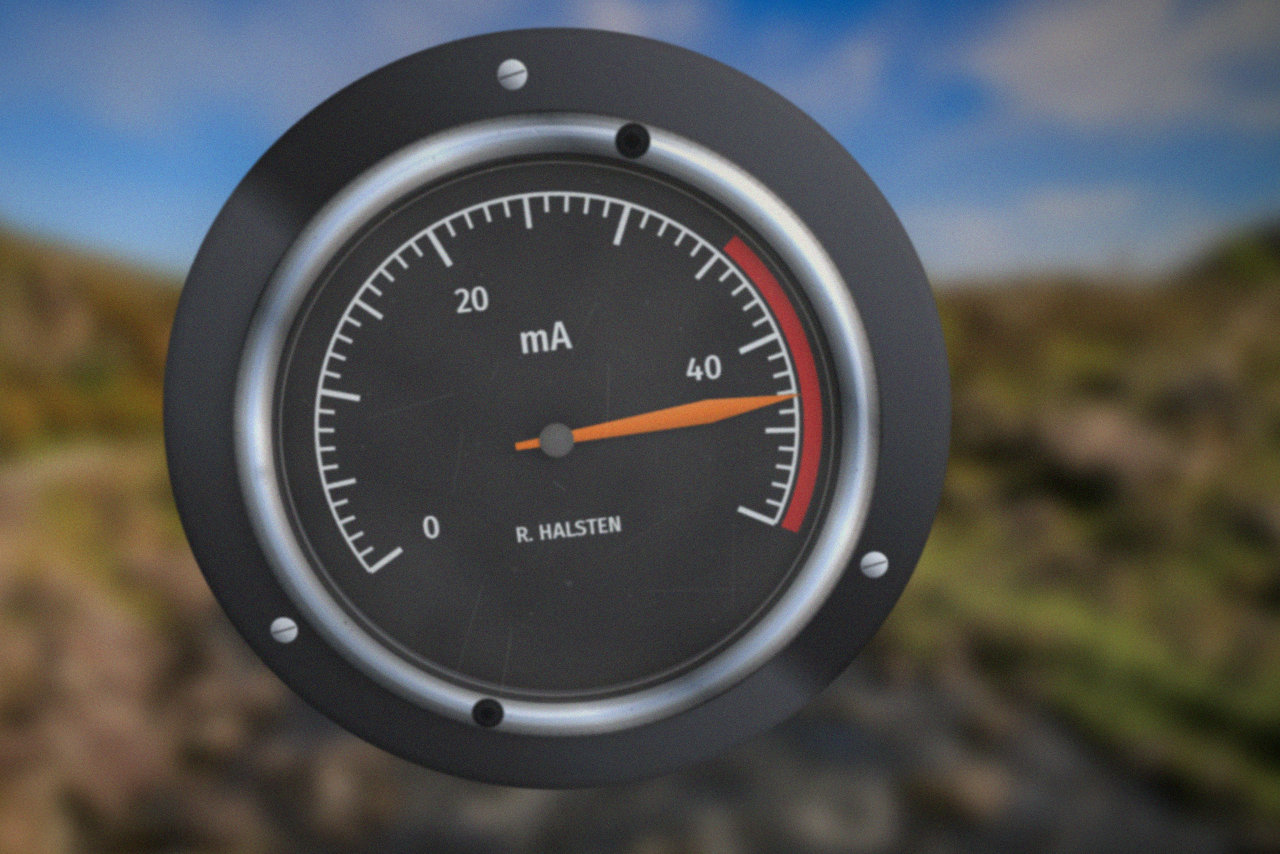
43 mA
